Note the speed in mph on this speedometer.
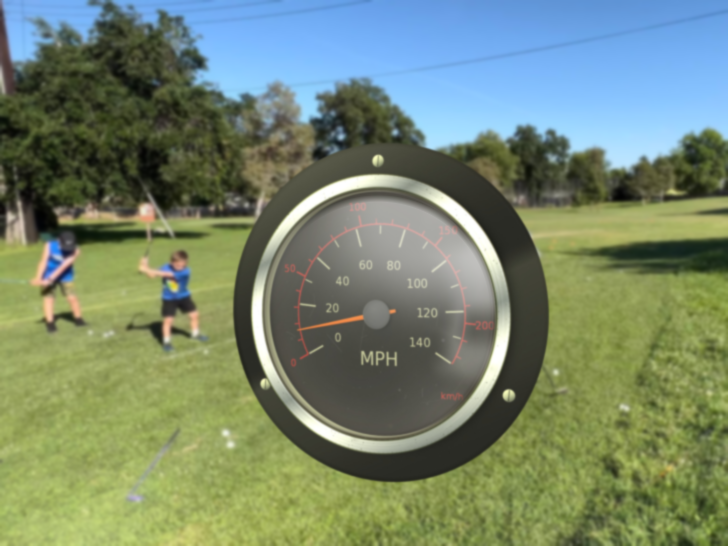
10 mph
